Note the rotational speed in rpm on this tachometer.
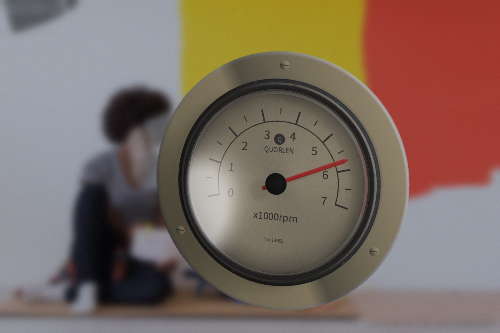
5750 rpm
